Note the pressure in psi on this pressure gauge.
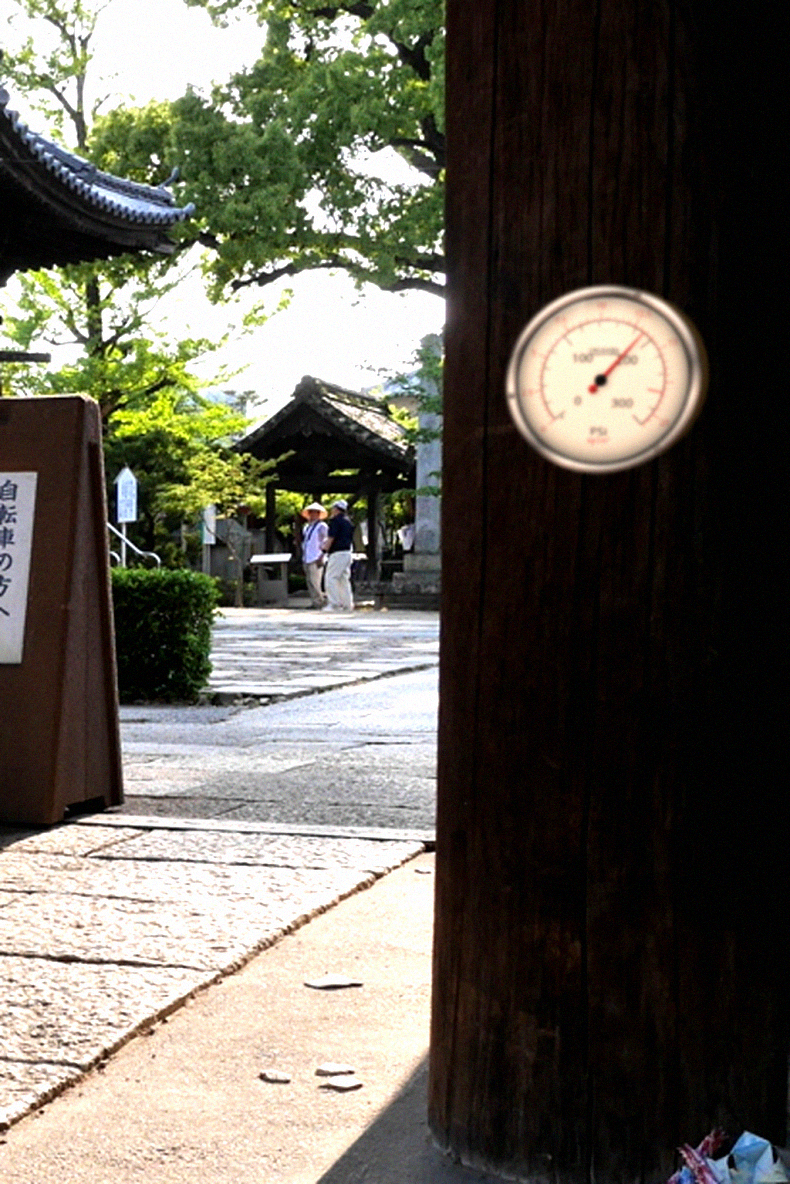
190 psi
